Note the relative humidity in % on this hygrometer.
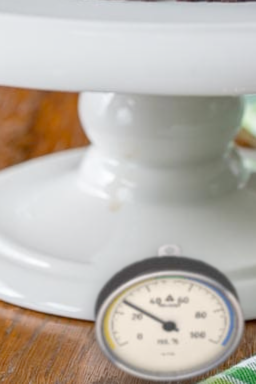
28 %
